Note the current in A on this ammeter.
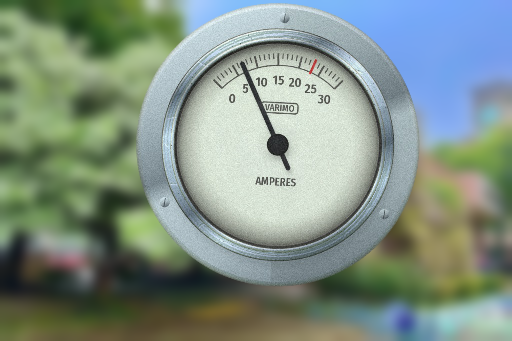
7 A
